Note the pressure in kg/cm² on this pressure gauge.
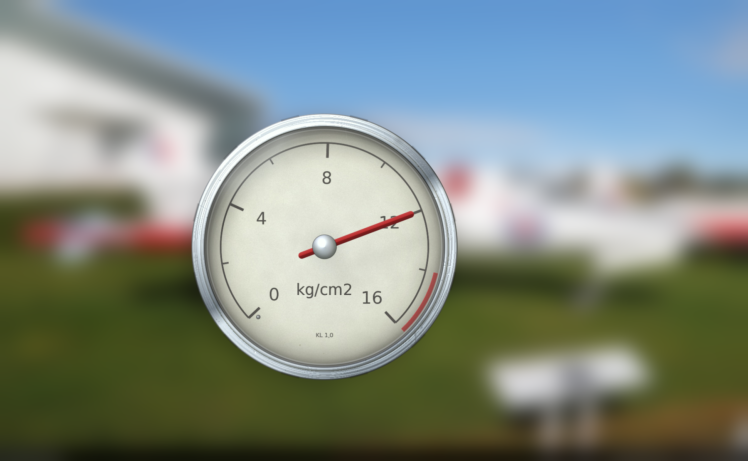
12 kg/cm²
